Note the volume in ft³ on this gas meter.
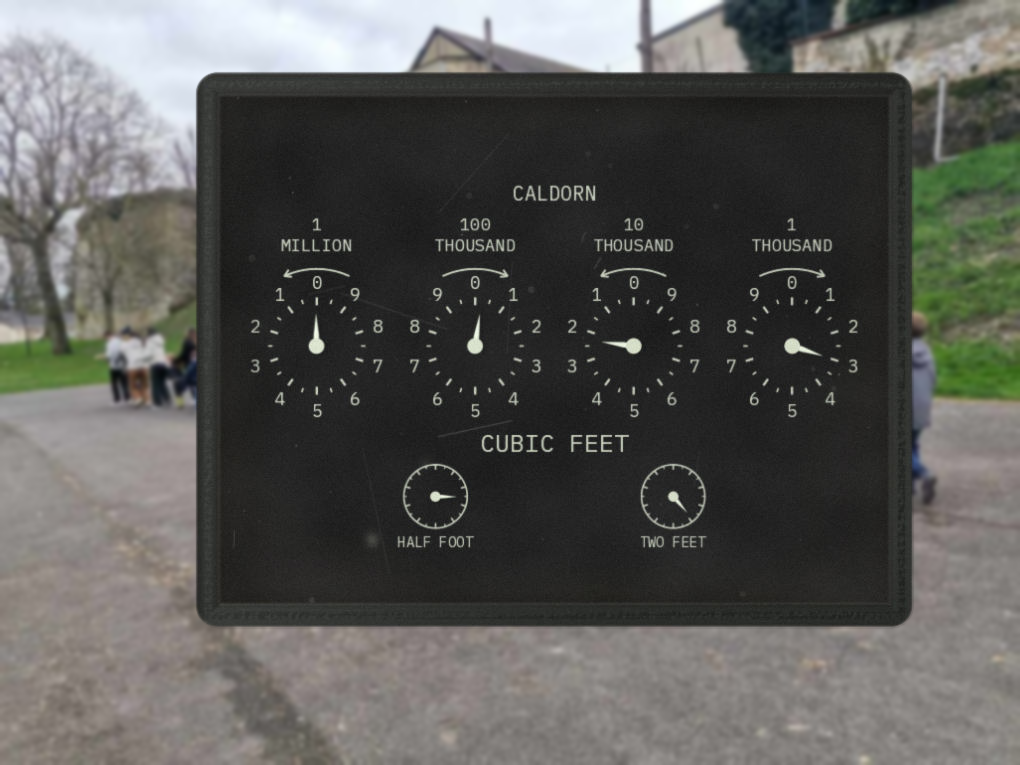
2300 ft³
